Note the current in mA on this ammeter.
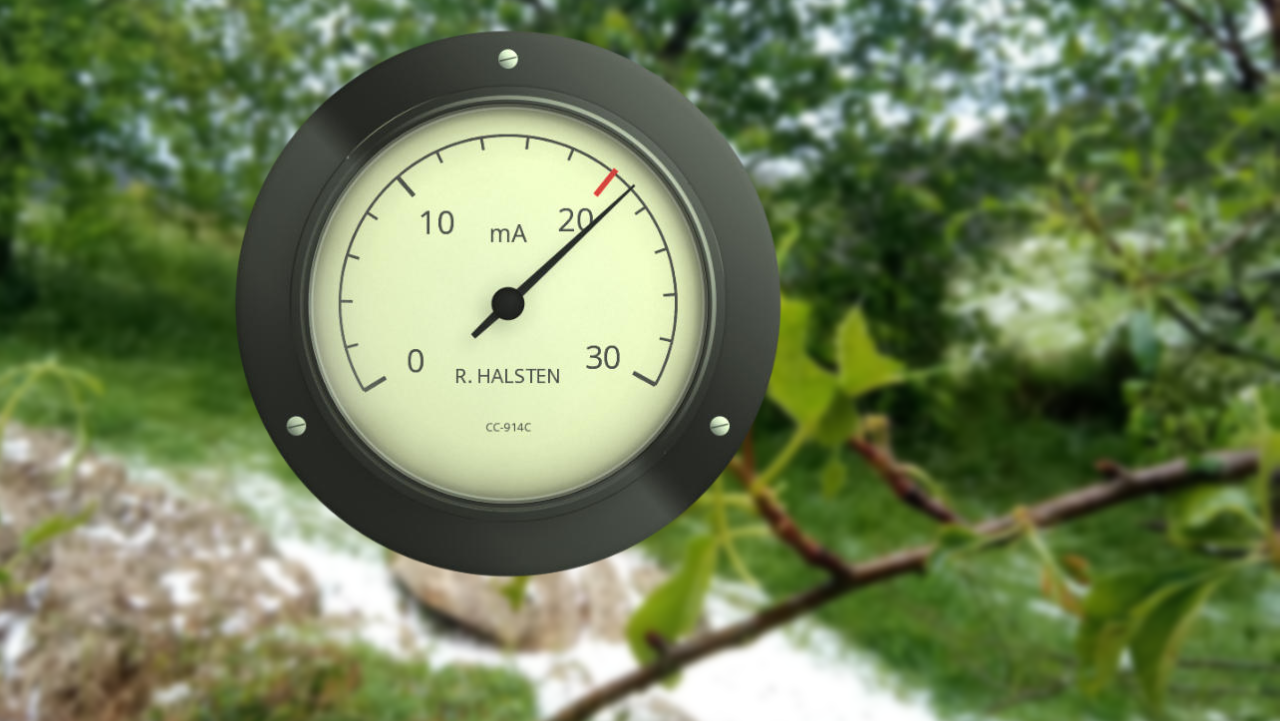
21 mA
